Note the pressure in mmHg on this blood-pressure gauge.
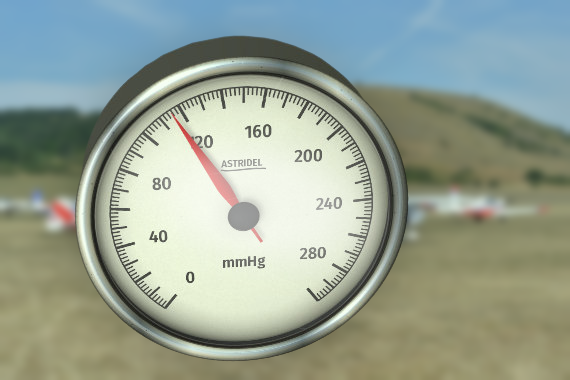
116 mmHg
